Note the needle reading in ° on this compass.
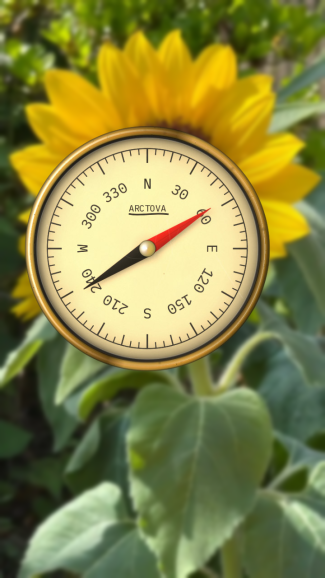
57.5 °
